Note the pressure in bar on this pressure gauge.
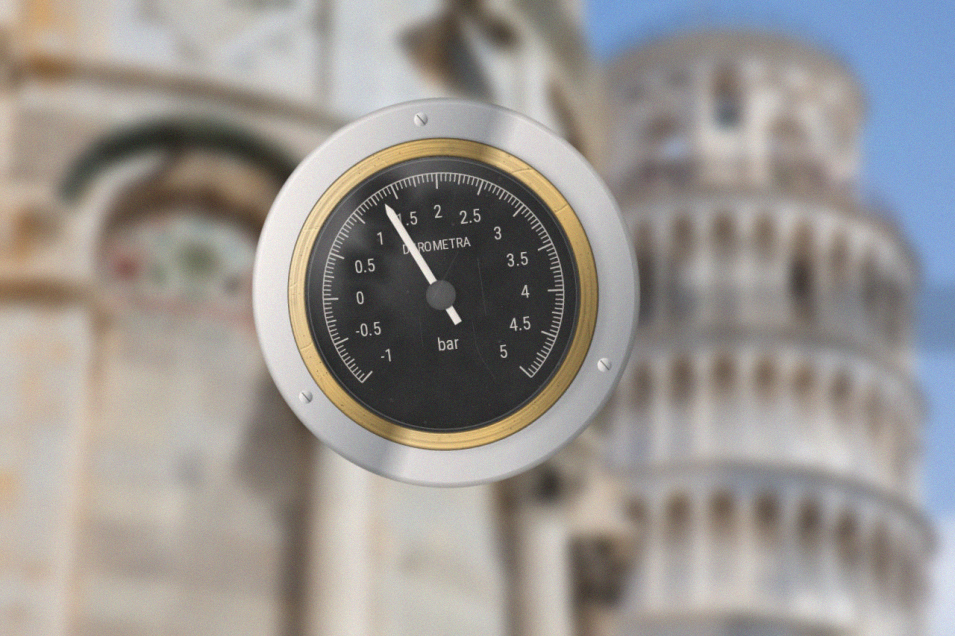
1.35 bar
